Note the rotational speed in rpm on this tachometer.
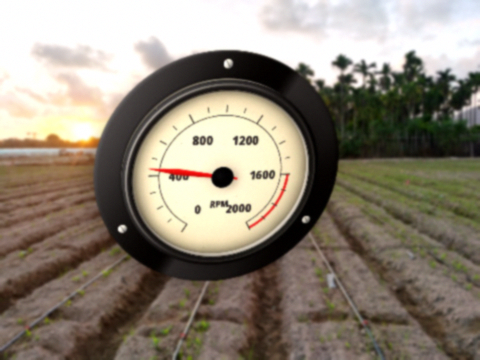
450 rpm
